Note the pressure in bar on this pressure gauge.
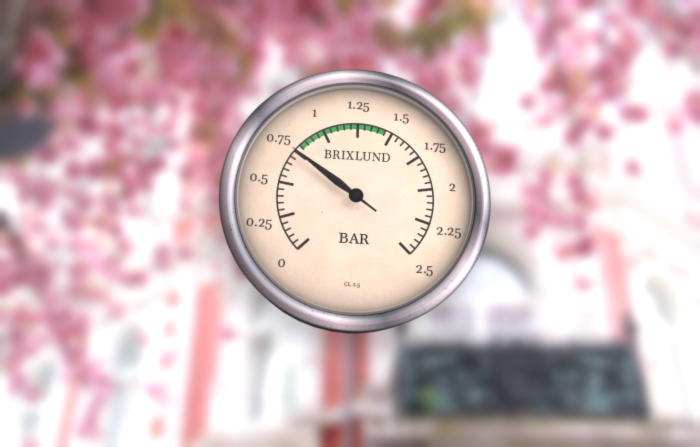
0.75 bar
